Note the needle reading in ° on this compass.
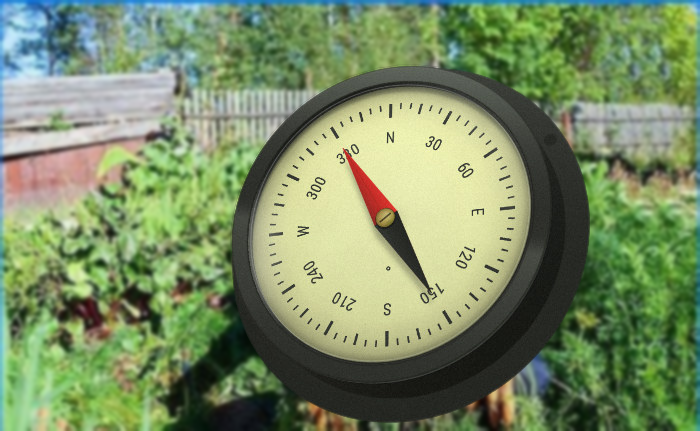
330 °
